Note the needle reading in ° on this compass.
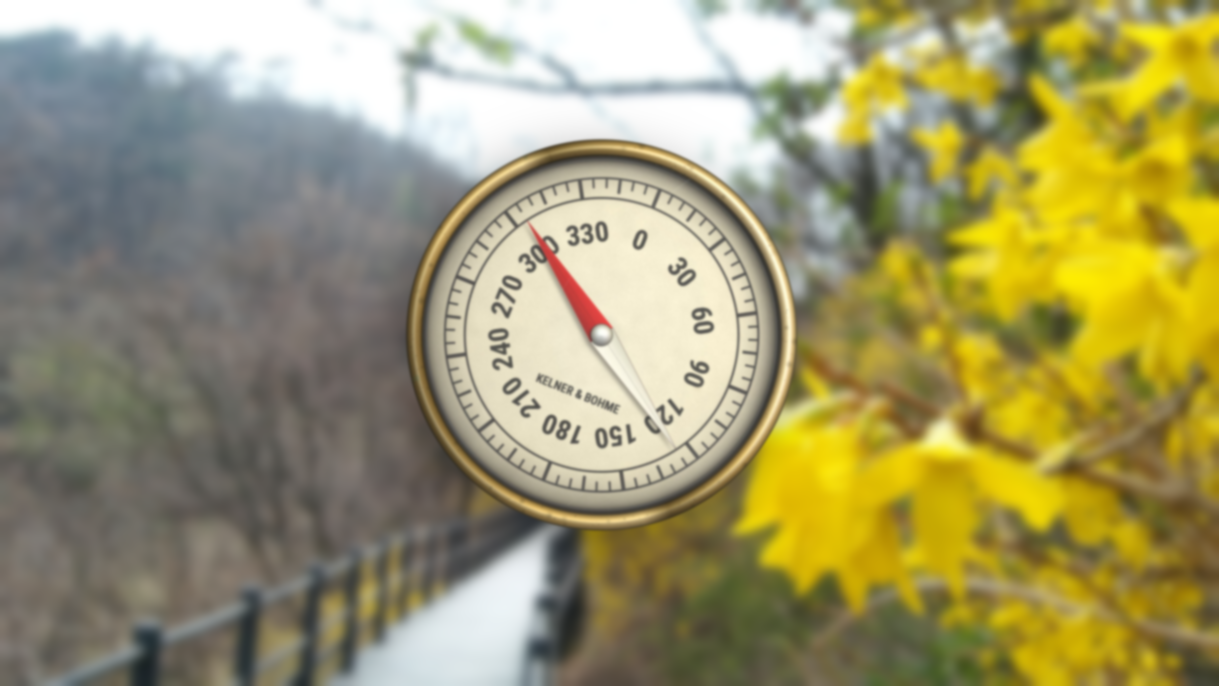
305 °
